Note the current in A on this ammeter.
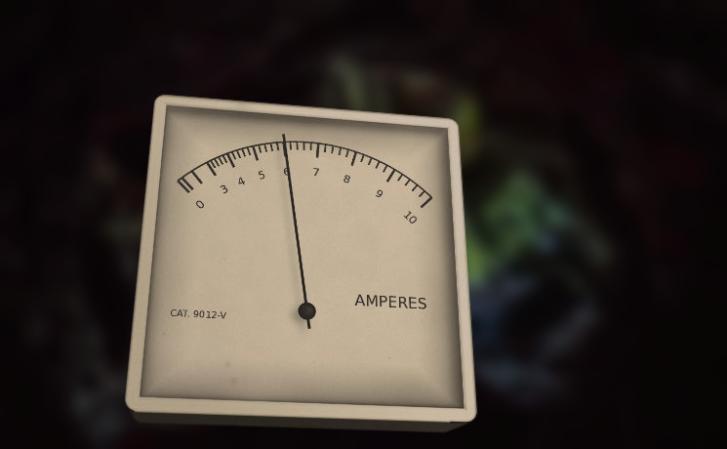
6 A
